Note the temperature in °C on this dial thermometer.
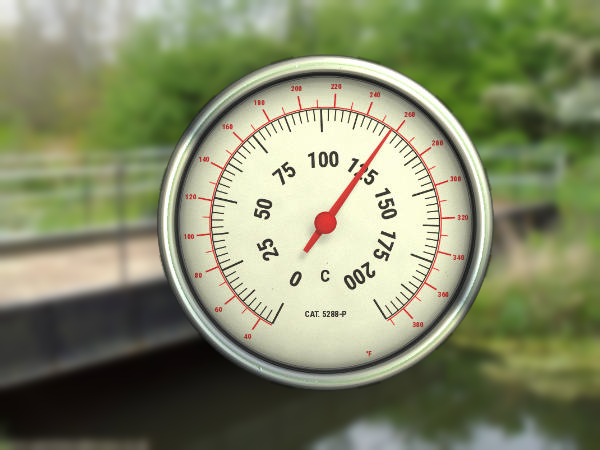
125 °C
